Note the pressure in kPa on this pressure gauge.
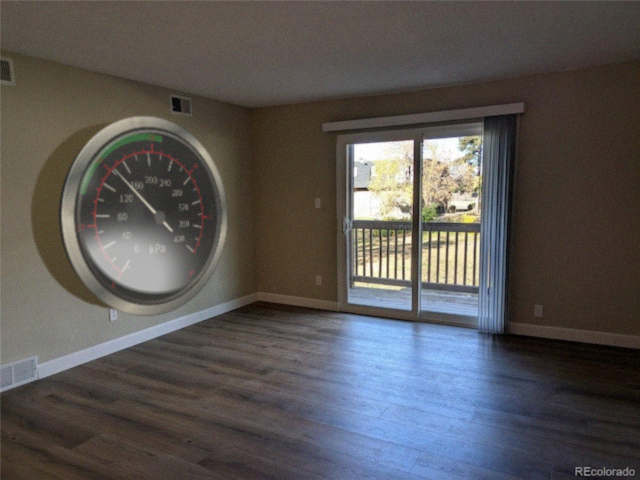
140 kPa
